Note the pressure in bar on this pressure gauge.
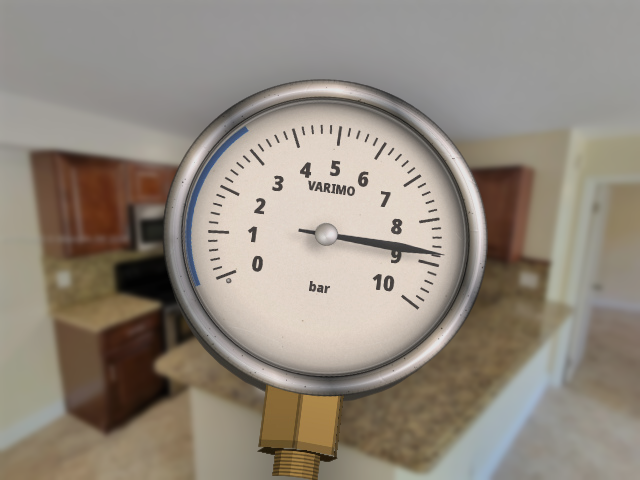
8.8 bar
